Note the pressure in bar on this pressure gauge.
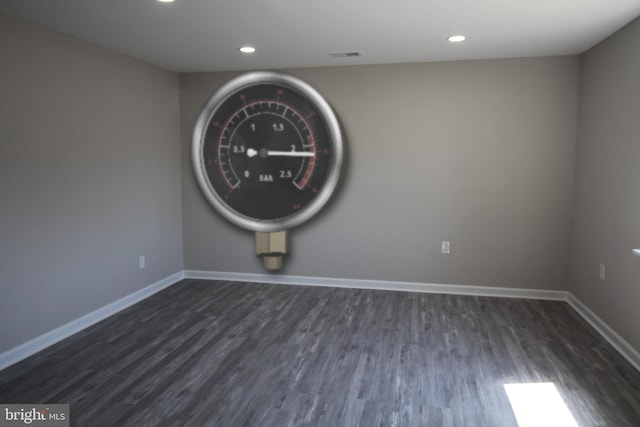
2.1 bar
